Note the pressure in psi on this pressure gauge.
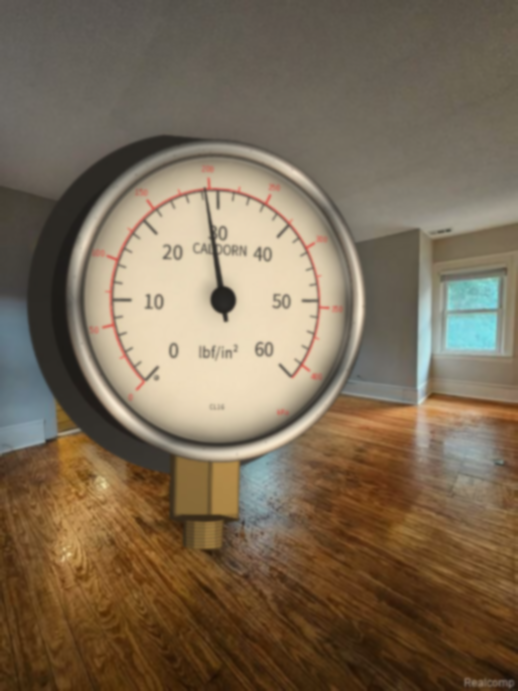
28 psi
